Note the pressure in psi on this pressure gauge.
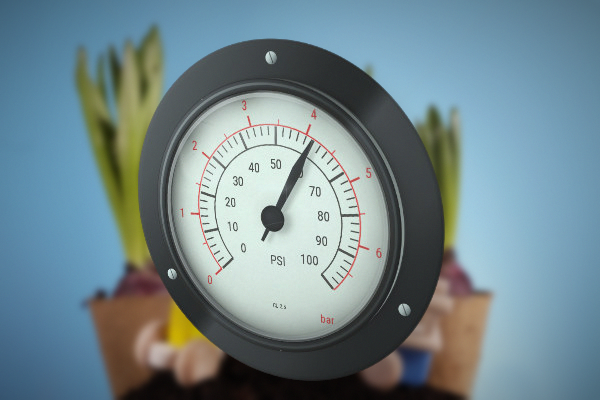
60 psi
